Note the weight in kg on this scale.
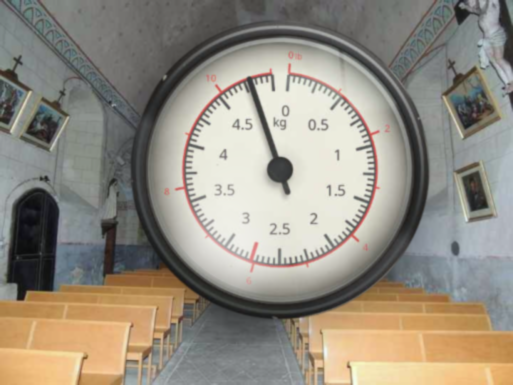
4.8 kg
